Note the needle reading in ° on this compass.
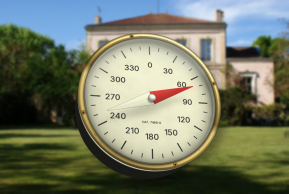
70 °
